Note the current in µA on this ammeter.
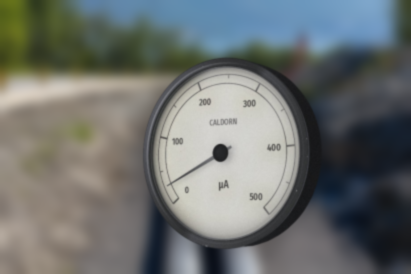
25 µA
